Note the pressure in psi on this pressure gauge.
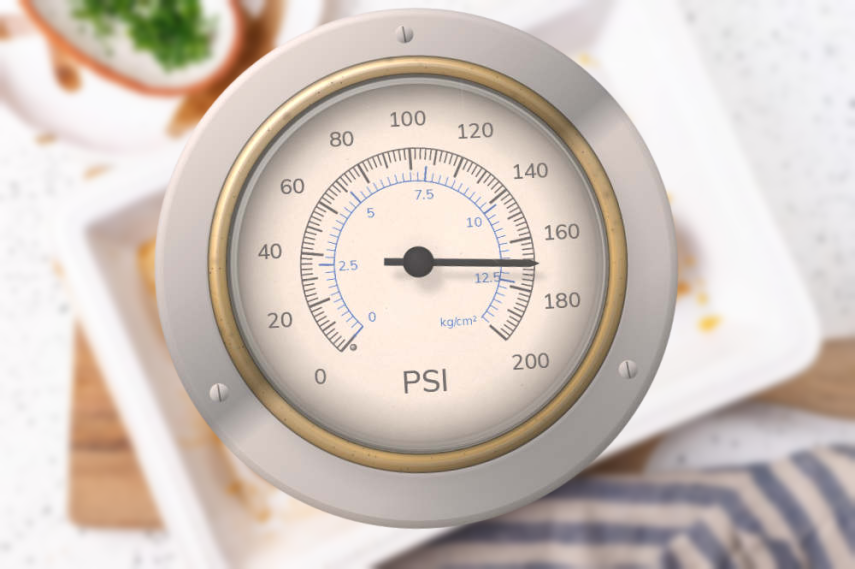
170 psi
